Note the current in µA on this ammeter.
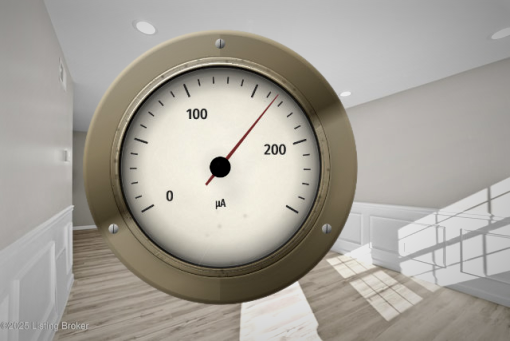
165 µA
